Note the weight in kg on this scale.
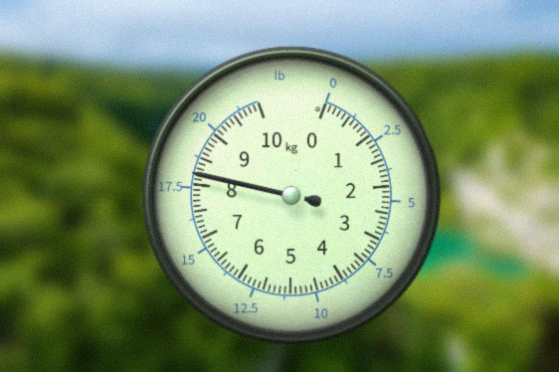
8.2 kg
